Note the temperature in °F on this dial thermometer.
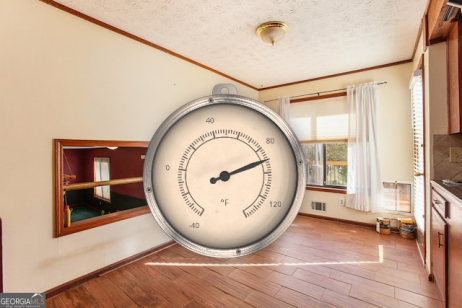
90 °F
